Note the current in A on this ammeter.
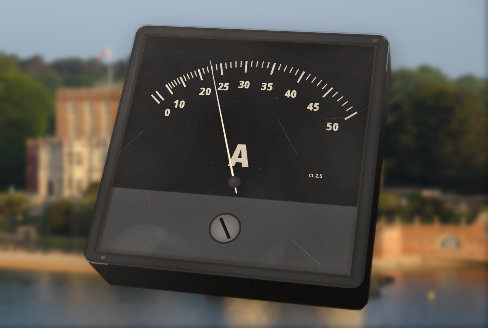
23 A
